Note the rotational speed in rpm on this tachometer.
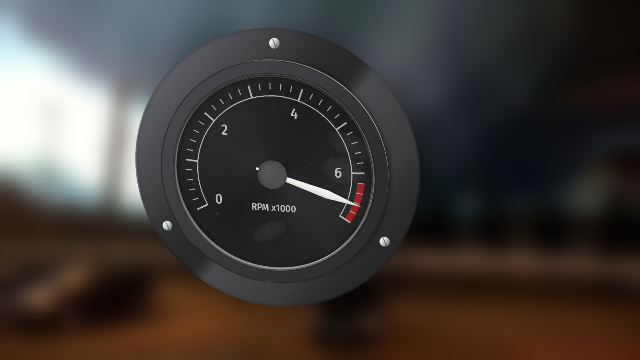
6600 rpm
